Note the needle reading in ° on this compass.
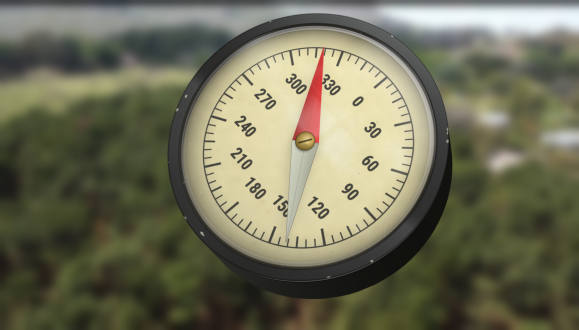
320 °
